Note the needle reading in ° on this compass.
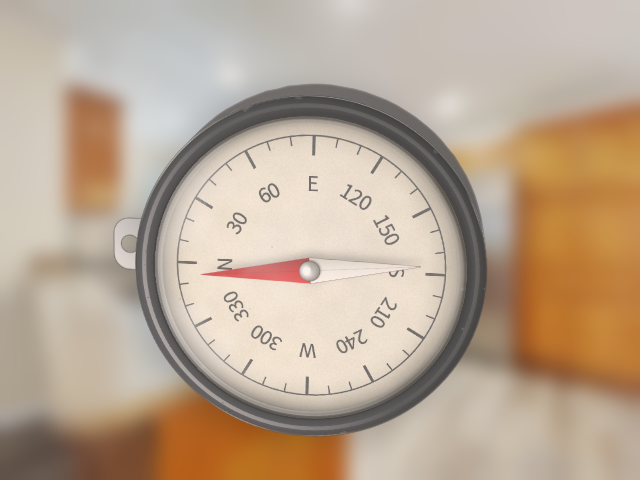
355 °
